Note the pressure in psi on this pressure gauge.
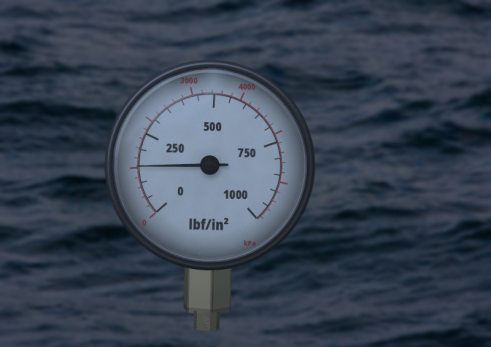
150 psi
